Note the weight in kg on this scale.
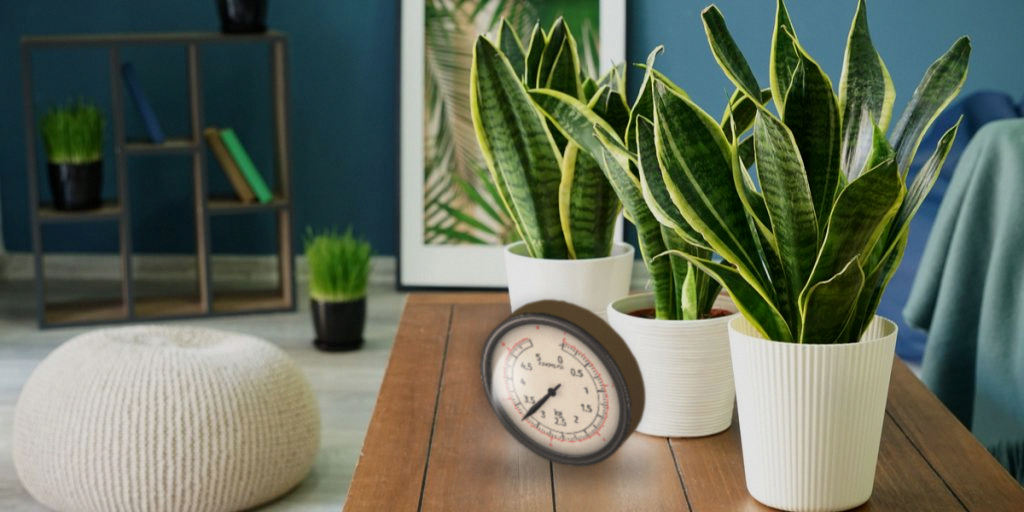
3.25 kg
